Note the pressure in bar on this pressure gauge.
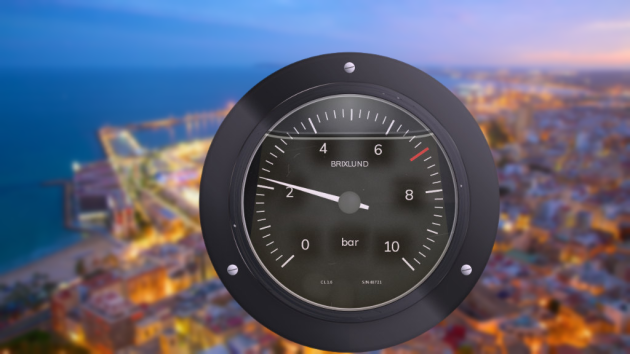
2.2 bar
